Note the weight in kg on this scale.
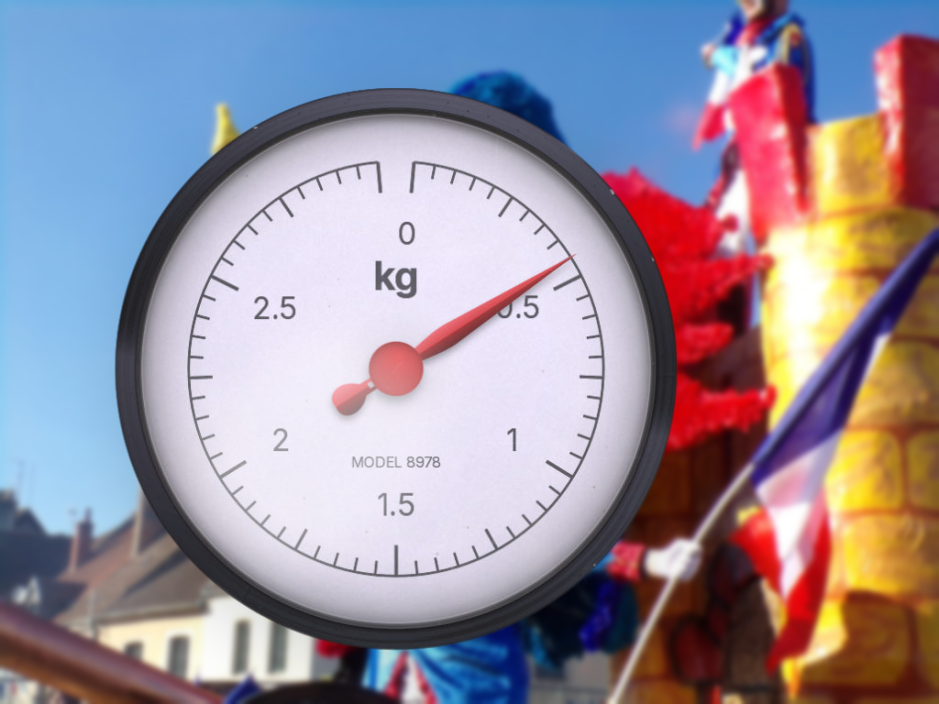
0.45 kg
